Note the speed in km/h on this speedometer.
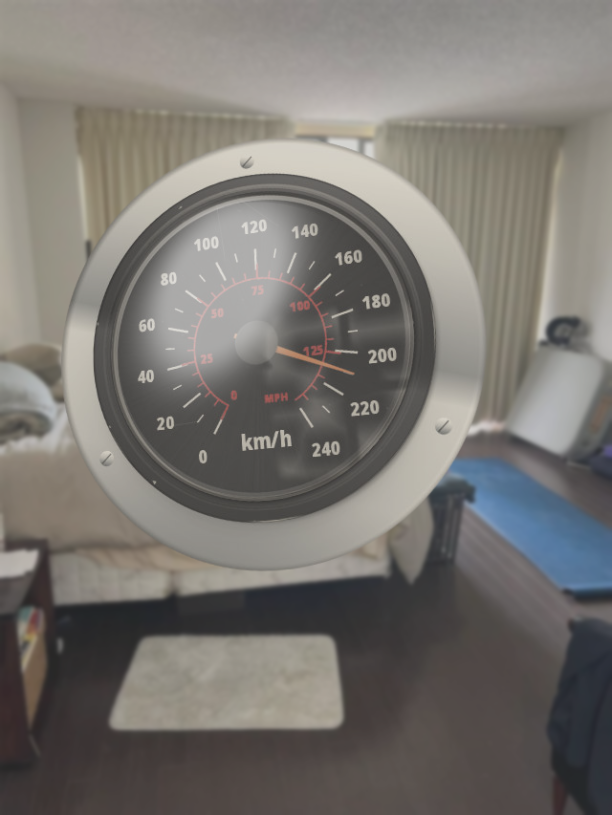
210 km/h
